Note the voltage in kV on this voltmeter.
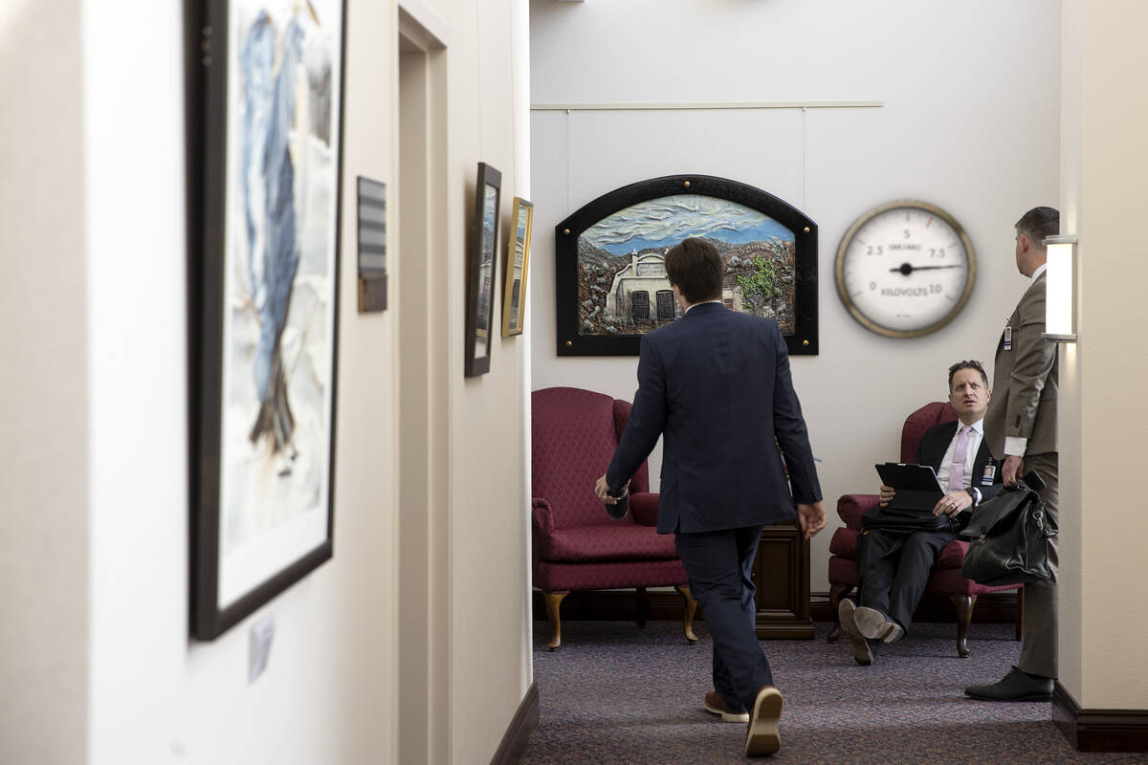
8.5 kV
